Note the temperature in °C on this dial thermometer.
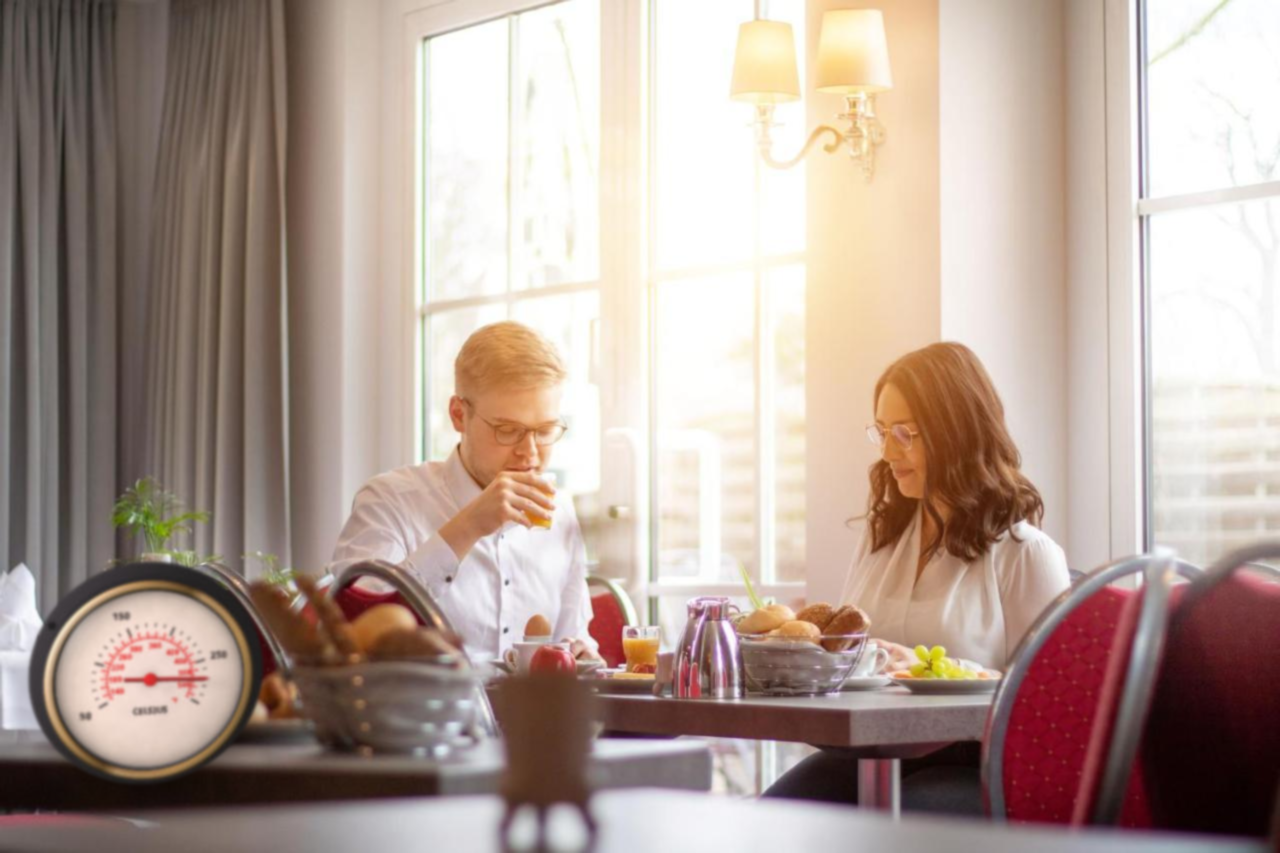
270 °C
